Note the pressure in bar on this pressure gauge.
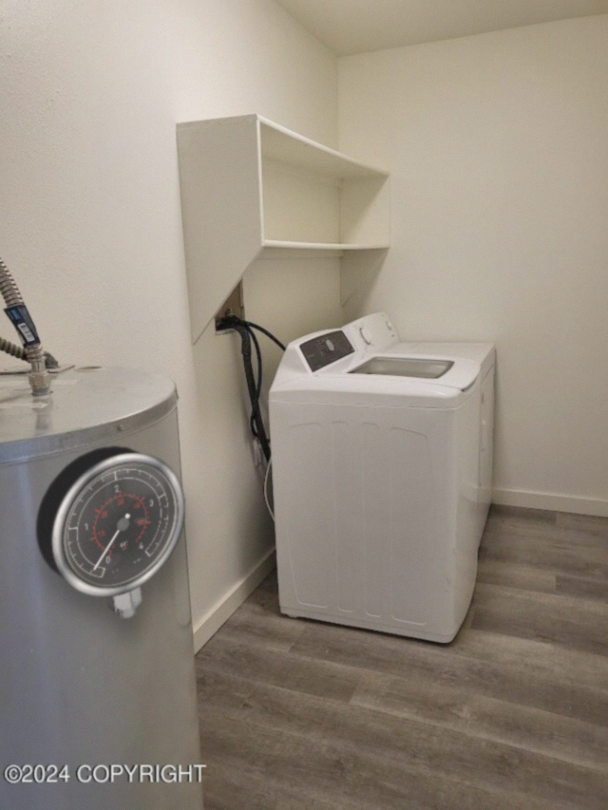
0.2 bar
